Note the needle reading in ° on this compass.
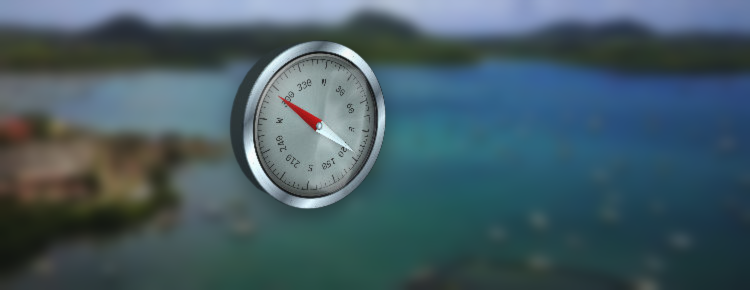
295 °
